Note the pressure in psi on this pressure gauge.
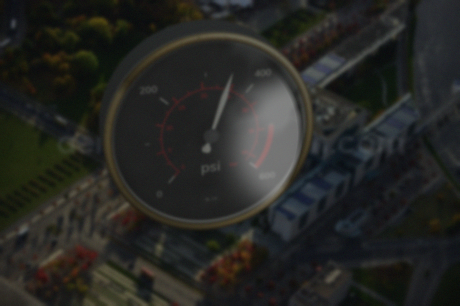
350 psi
